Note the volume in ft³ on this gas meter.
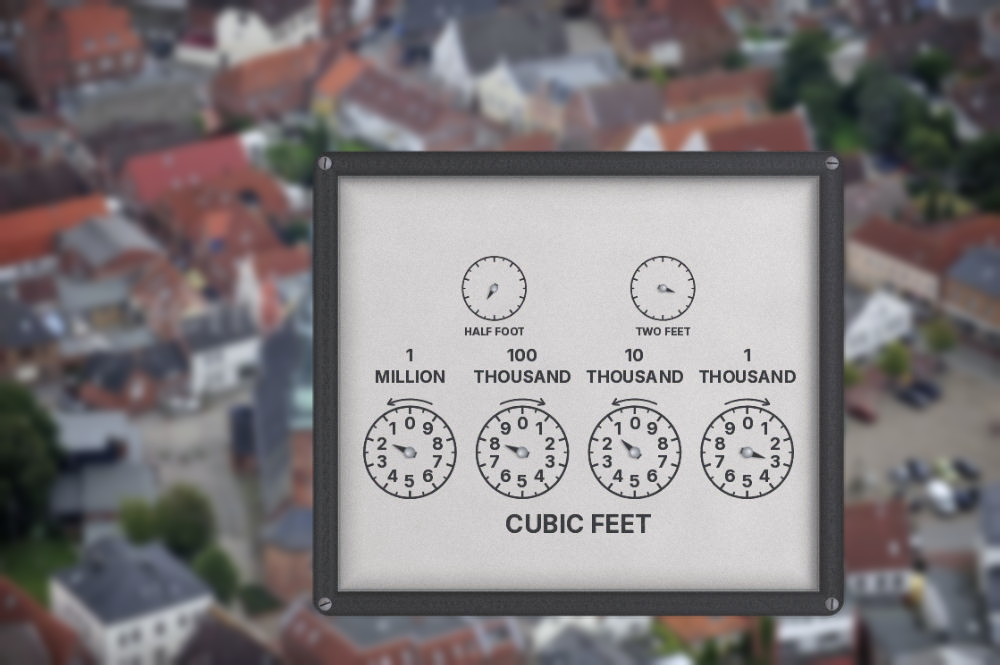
181300 ft³
